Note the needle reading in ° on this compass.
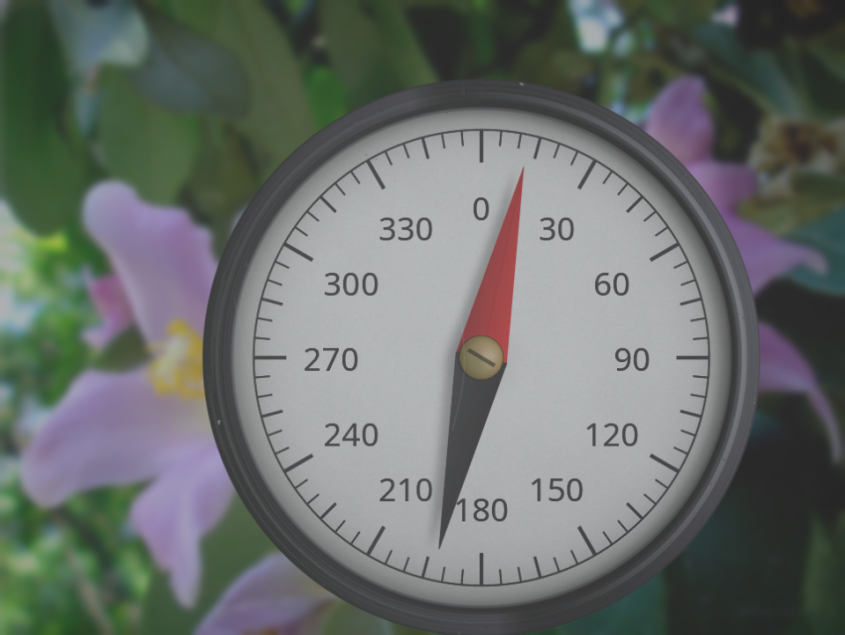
12.5 °
